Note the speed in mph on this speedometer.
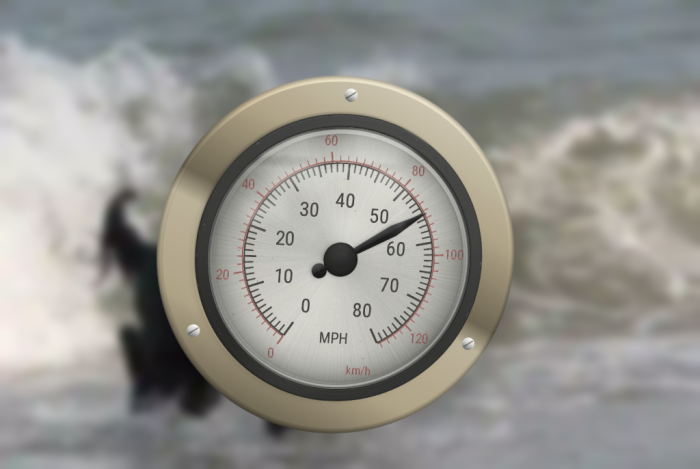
55 mph
